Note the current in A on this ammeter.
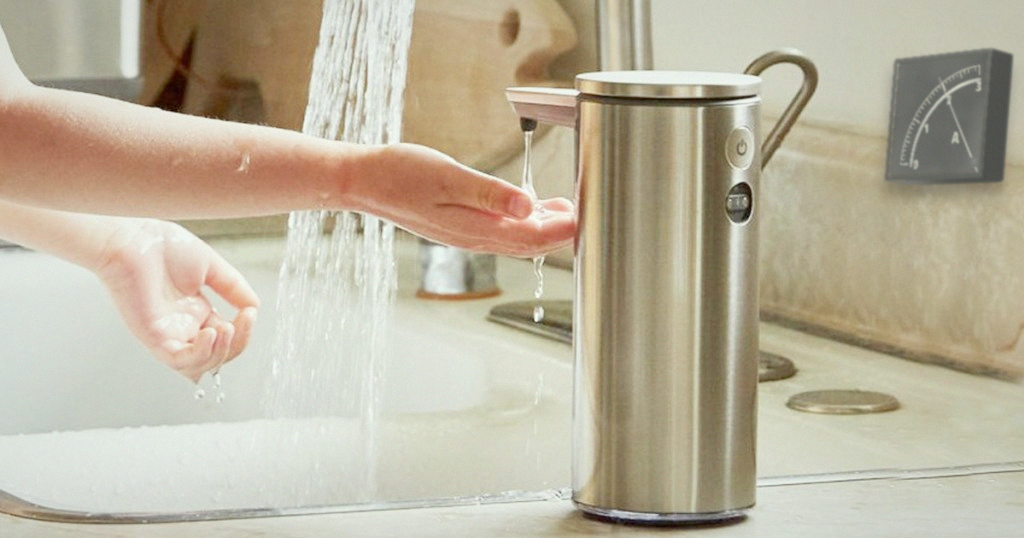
2 A
